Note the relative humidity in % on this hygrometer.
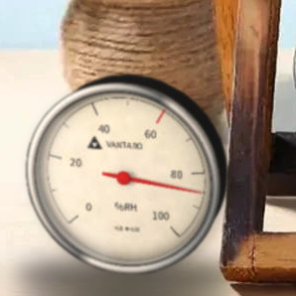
85 %
